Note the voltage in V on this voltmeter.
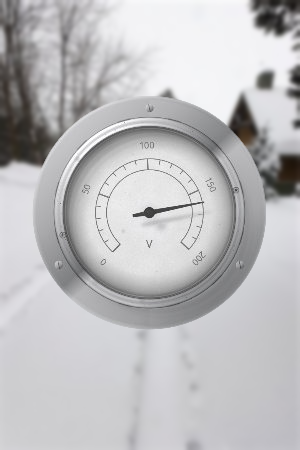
160 V
